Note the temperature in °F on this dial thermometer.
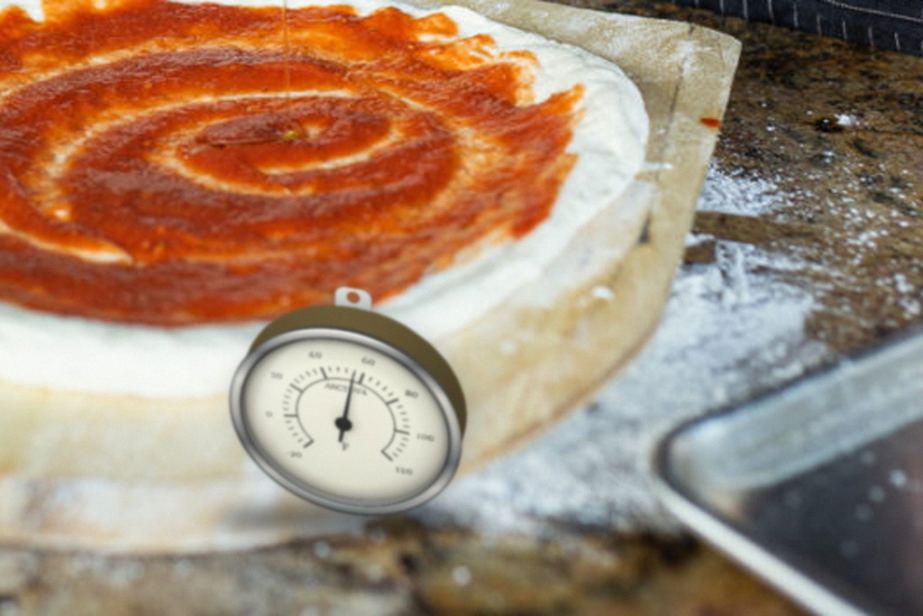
56 °F
